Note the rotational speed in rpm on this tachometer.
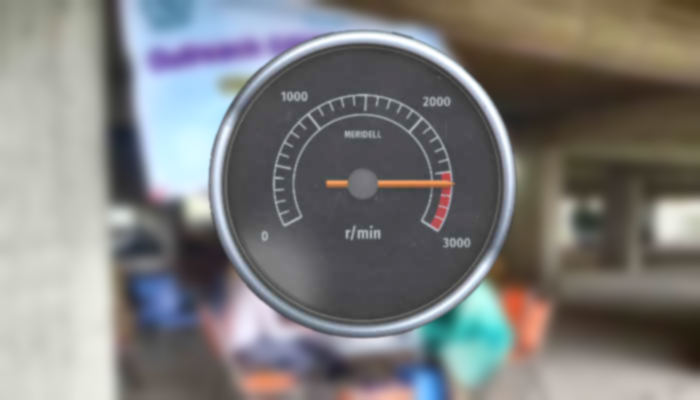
2600 rpm
